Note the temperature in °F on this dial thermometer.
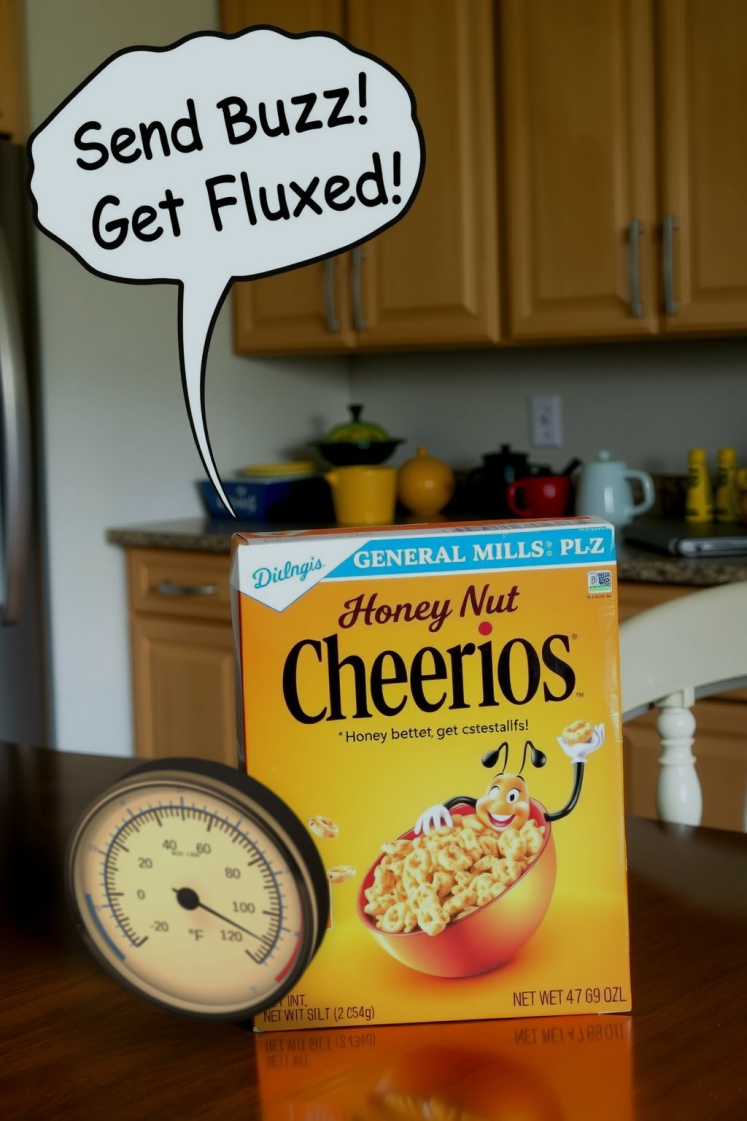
110 °F
